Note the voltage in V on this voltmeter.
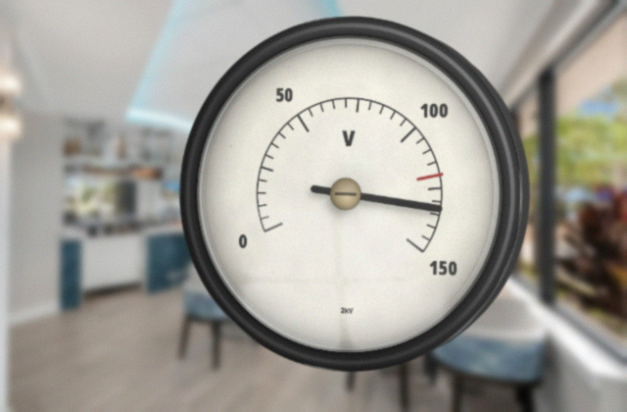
132.5 V
